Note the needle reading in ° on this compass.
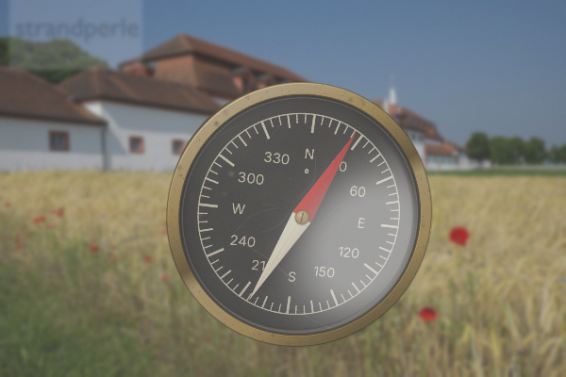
25 °
